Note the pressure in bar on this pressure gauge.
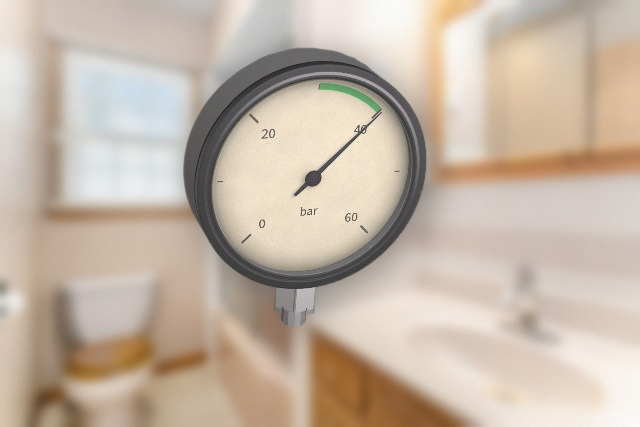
40 bar
